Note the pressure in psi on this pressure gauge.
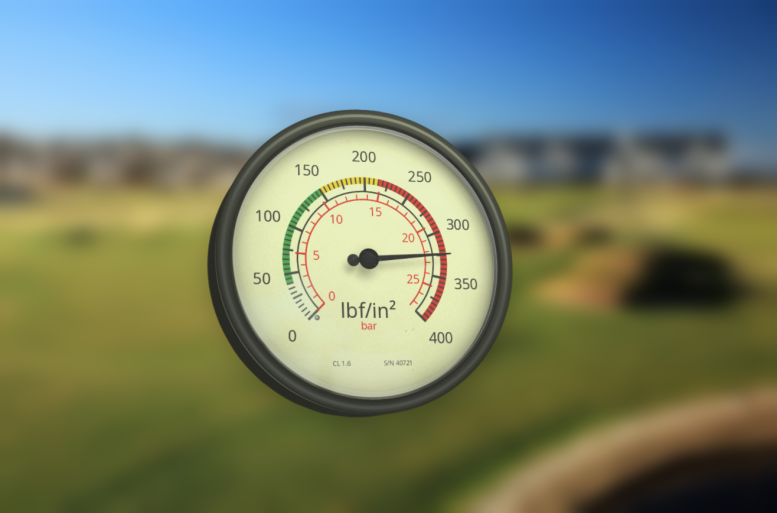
325 psi
